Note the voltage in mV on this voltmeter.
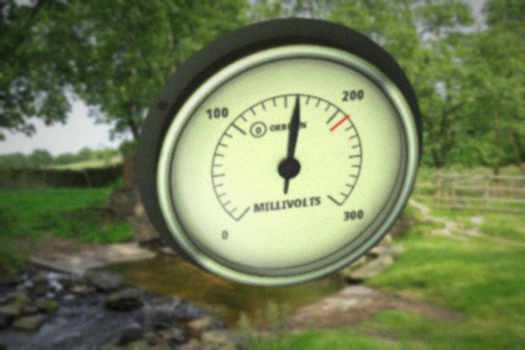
160 mV
